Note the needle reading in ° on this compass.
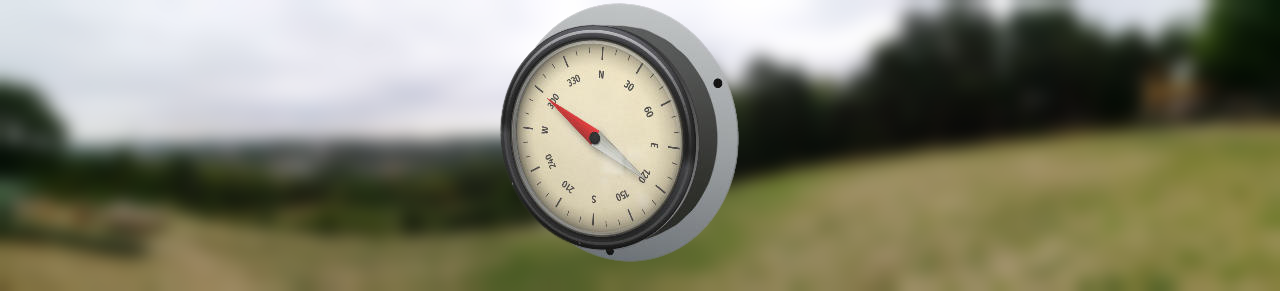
300 °
